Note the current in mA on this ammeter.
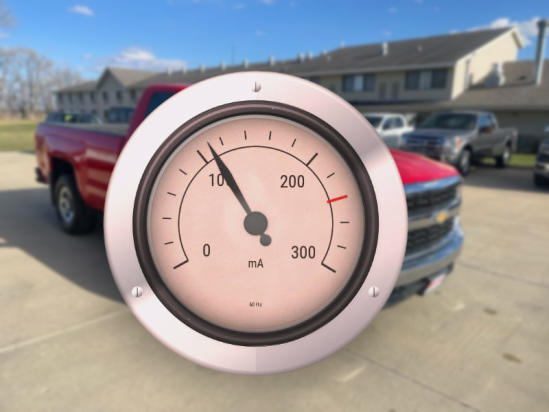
110 mA
